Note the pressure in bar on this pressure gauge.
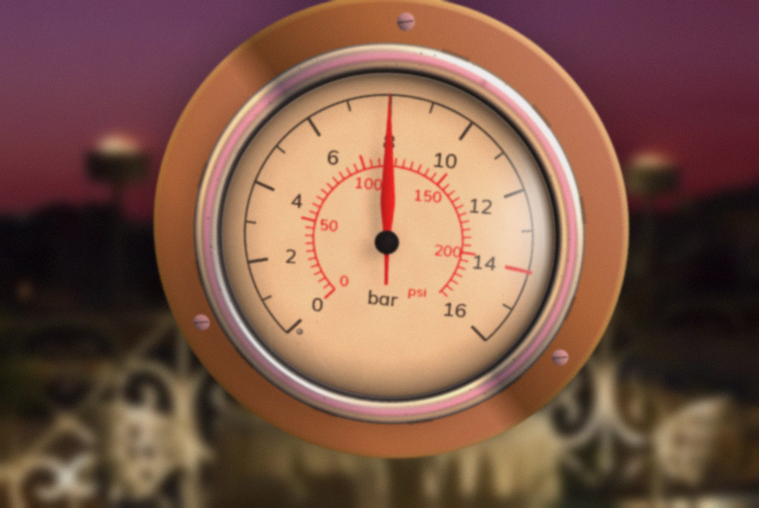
8 bar
